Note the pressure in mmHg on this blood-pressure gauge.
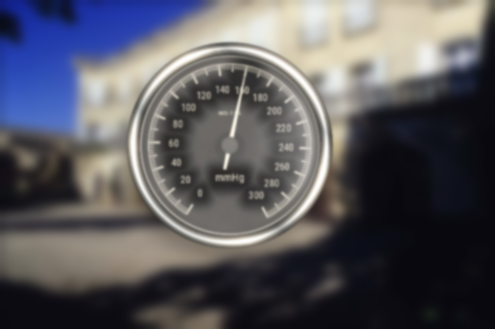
160 mmHg
